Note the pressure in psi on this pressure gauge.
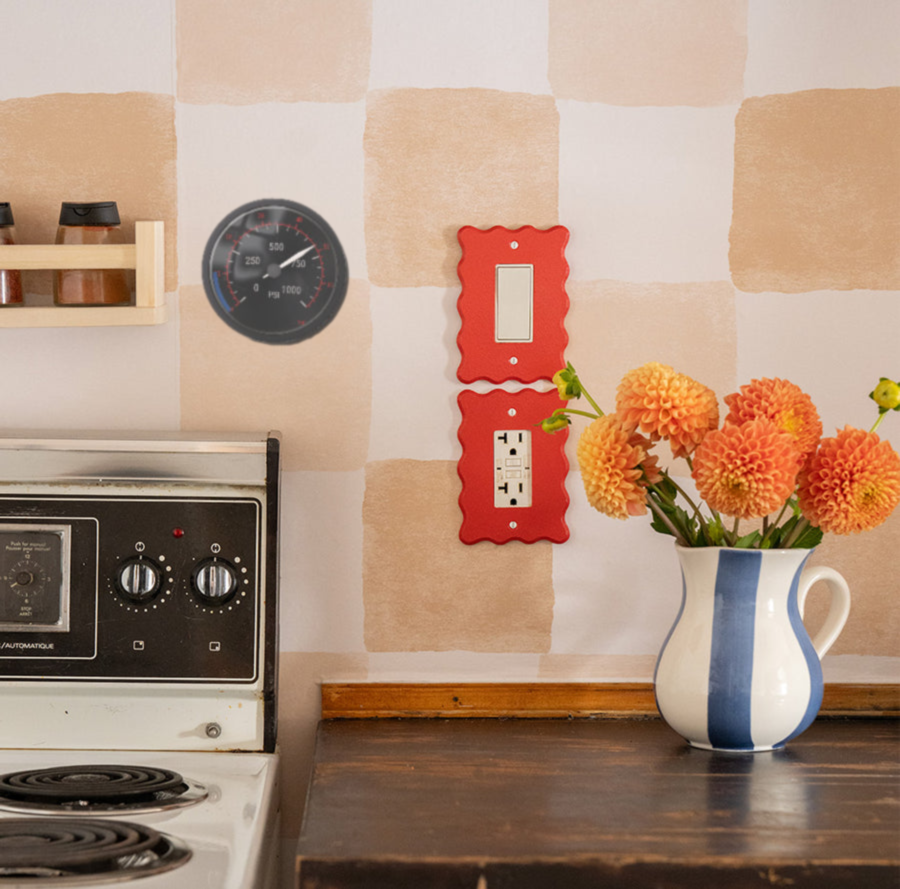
700 psi
